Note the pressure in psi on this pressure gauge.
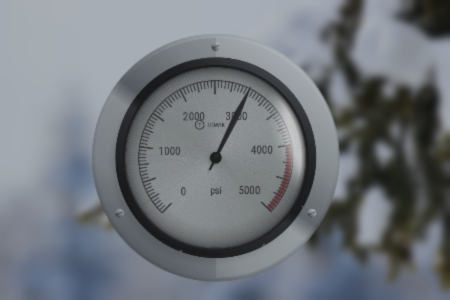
3000 psi
